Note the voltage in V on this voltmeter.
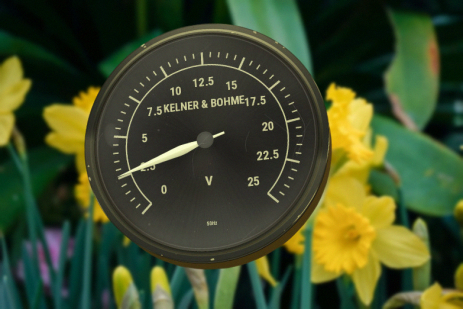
2.5 V
